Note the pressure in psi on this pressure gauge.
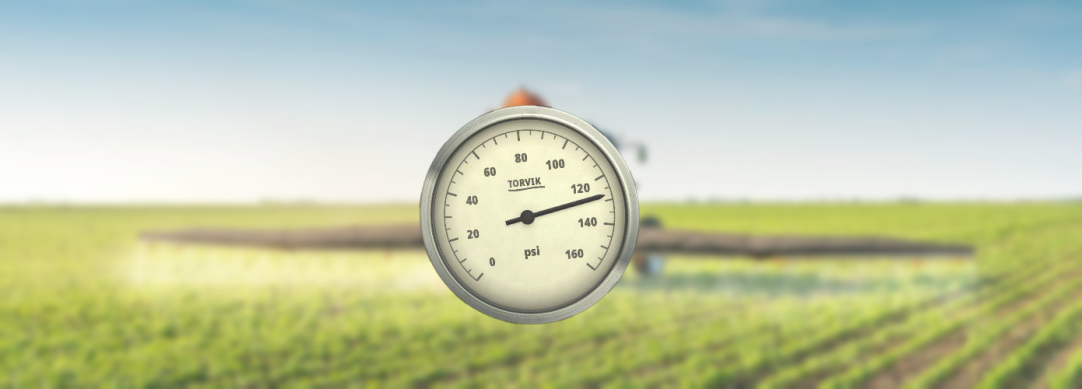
127.5 psi
